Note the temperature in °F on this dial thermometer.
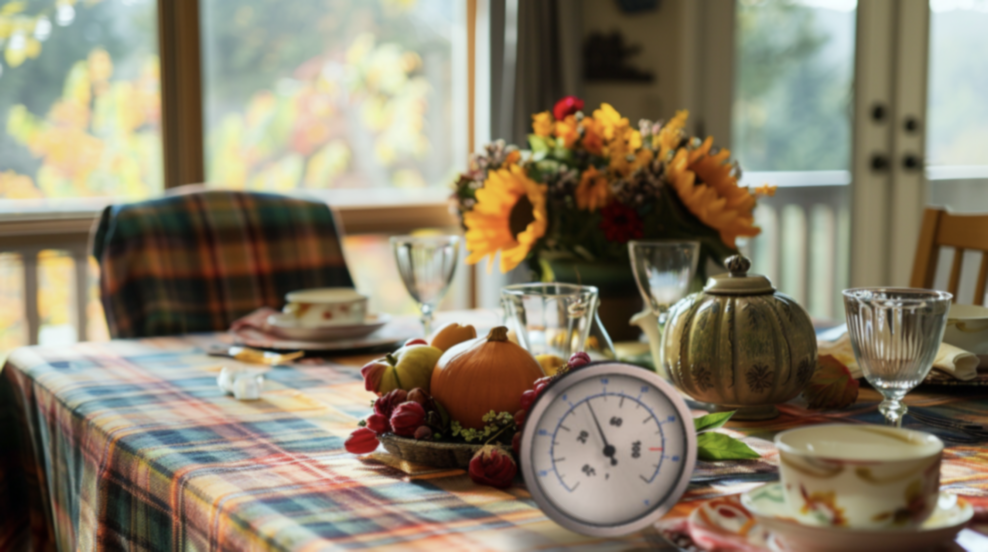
40 °F
